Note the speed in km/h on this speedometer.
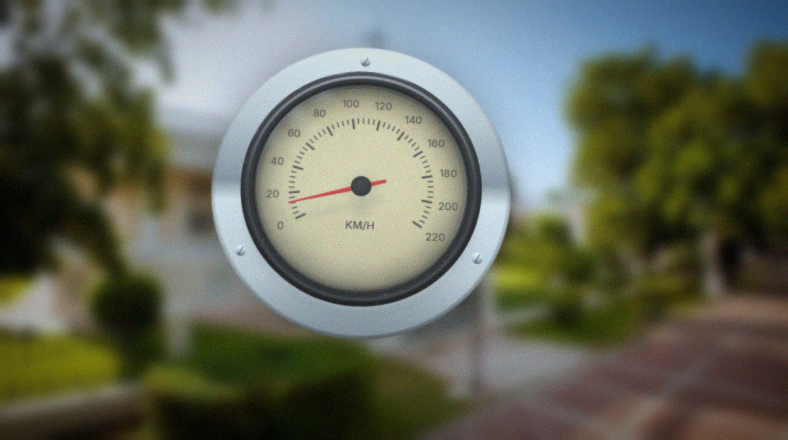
12 km/h
